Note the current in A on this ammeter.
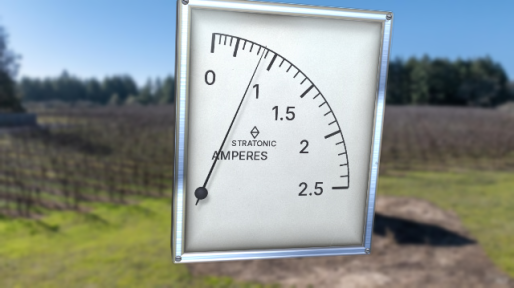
0.85 A
